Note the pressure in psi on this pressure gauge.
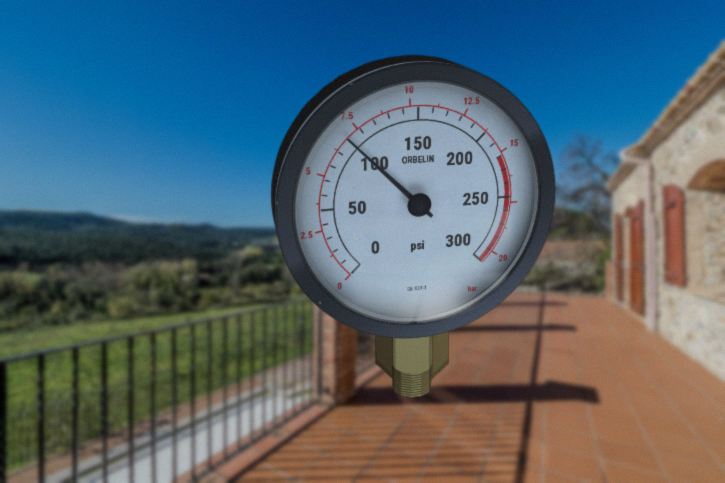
100 psi
